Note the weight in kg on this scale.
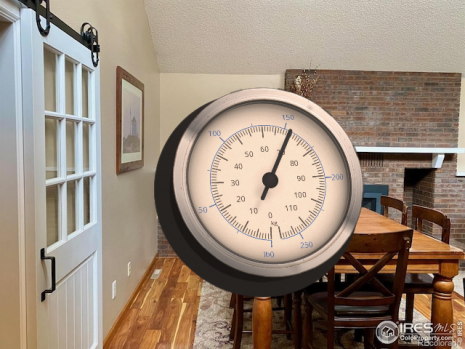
70 kg
